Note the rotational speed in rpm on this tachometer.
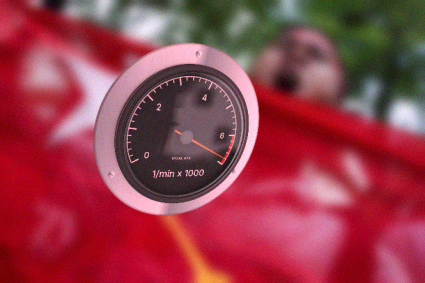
6800 rpm
